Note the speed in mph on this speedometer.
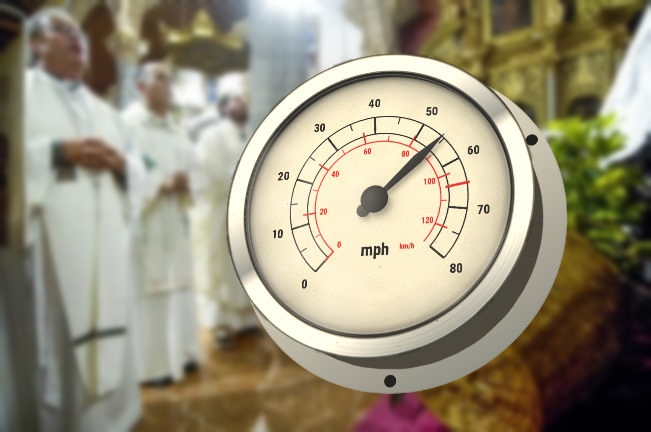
55 mph
